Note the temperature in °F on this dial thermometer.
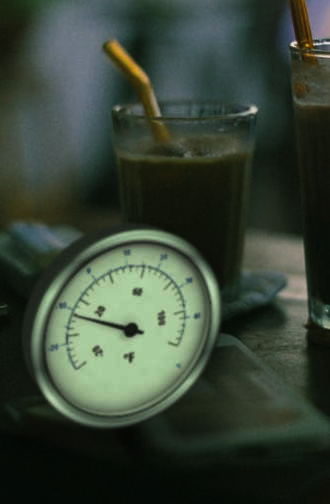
12 °F
